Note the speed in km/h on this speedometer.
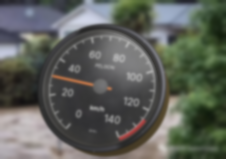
30 km/h
